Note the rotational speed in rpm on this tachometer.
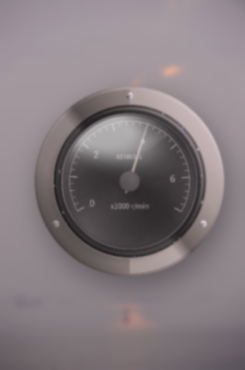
4000 rpm
